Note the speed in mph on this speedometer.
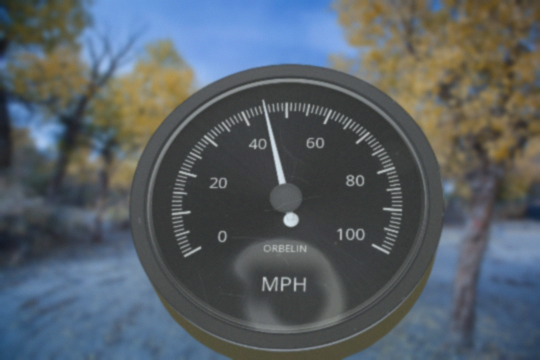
45 mph
